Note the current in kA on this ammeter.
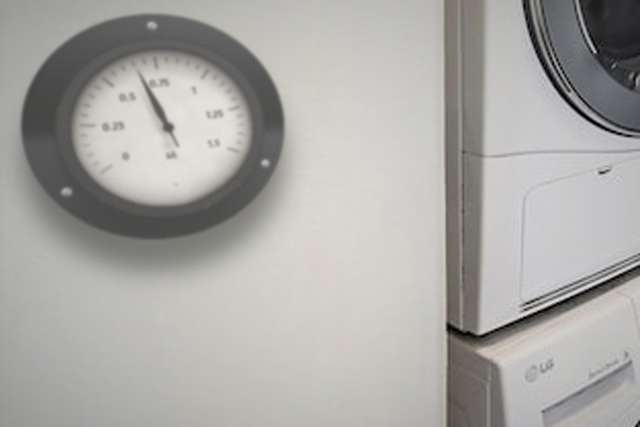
0.65 kA
